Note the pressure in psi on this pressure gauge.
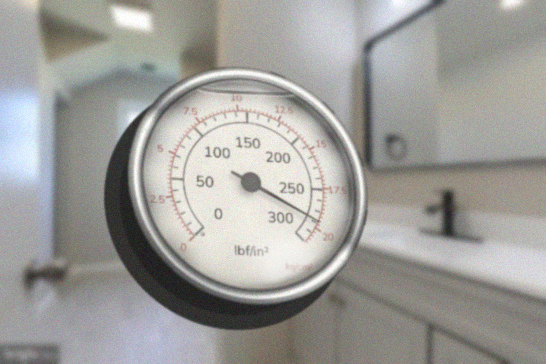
280 psi
